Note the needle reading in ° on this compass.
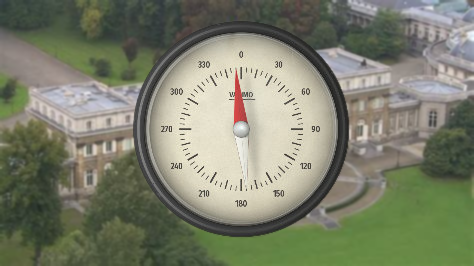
355 °
